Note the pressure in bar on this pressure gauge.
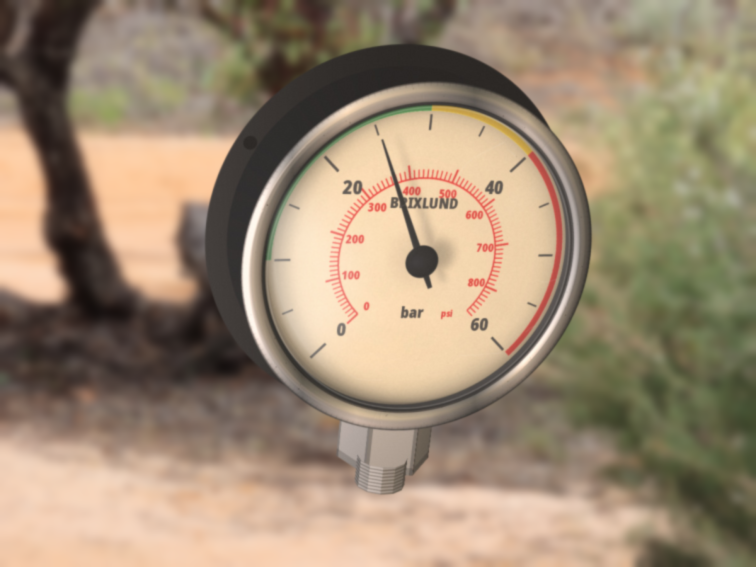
25 bar
